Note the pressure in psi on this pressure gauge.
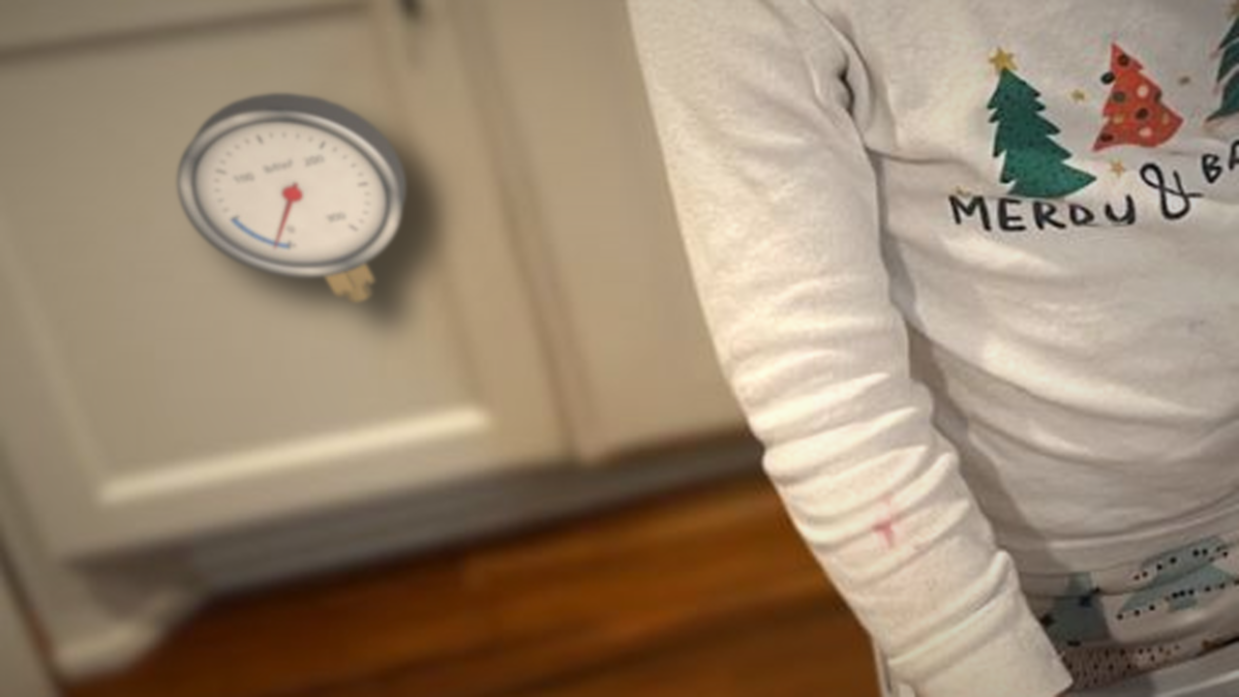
10 psi
